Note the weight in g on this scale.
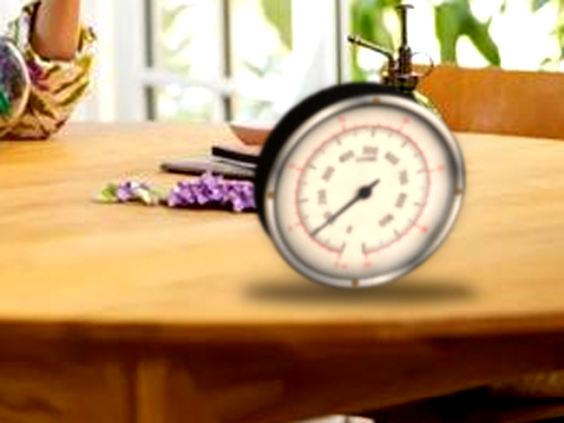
100 g
